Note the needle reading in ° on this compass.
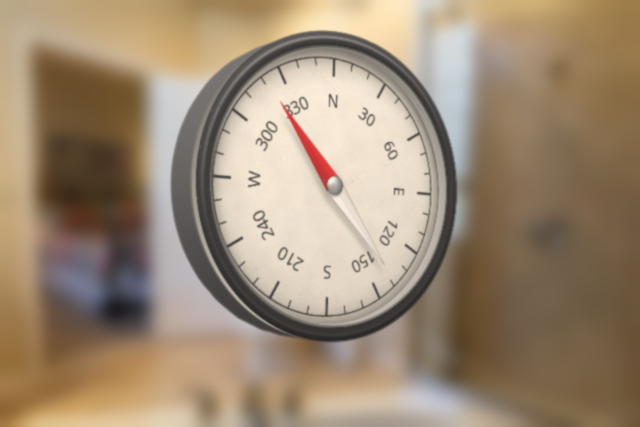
320 °
